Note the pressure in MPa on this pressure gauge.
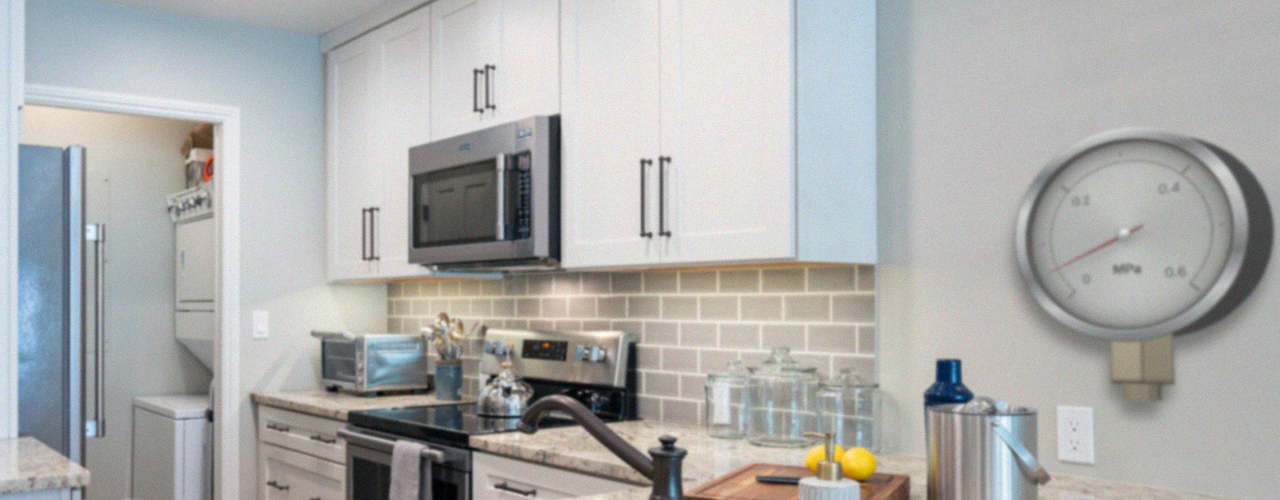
0.05 MPa
